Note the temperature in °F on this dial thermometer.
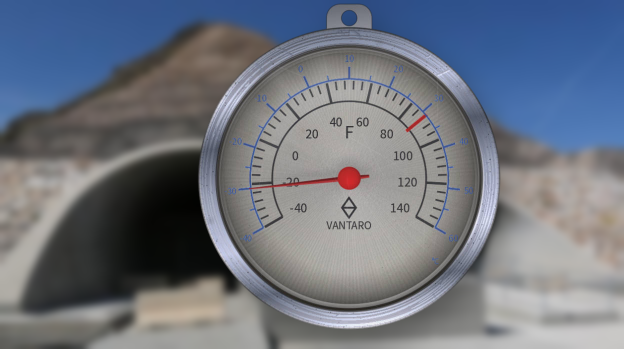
-22 °F
